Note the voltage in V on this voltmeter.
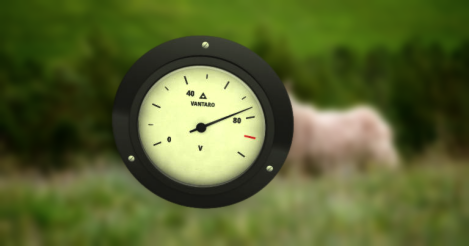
75 V
